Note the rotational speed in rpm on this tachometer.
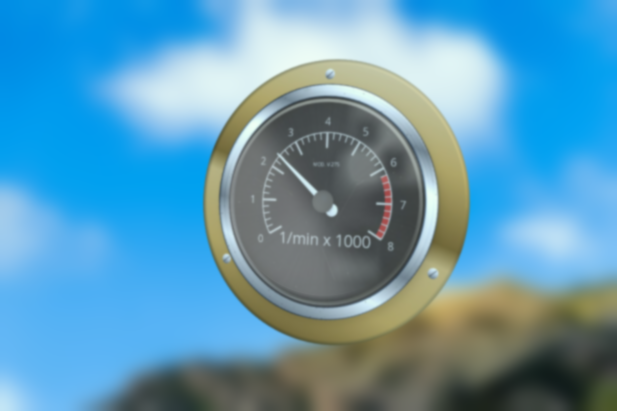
2400 rpm
